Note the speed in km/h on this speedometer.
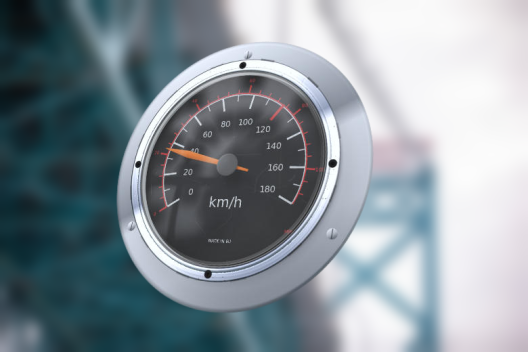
35 km/h
